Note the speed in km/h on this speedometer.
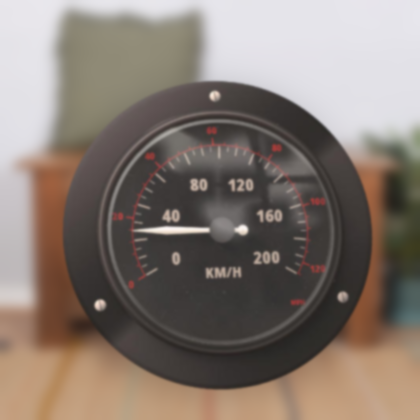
25 km/h
